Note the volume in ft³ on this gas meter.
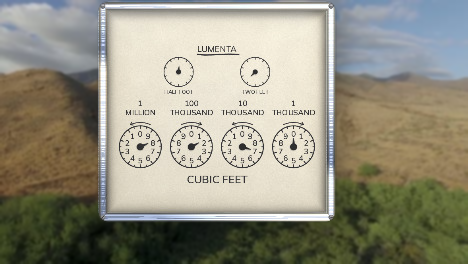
817000 ft³
